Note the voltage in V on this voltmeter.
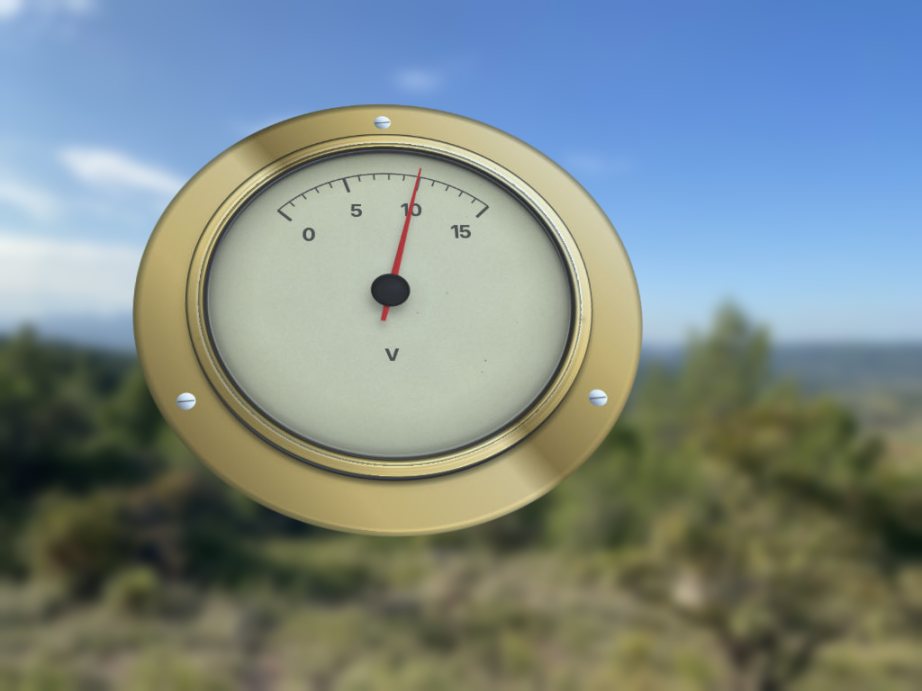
10 V
